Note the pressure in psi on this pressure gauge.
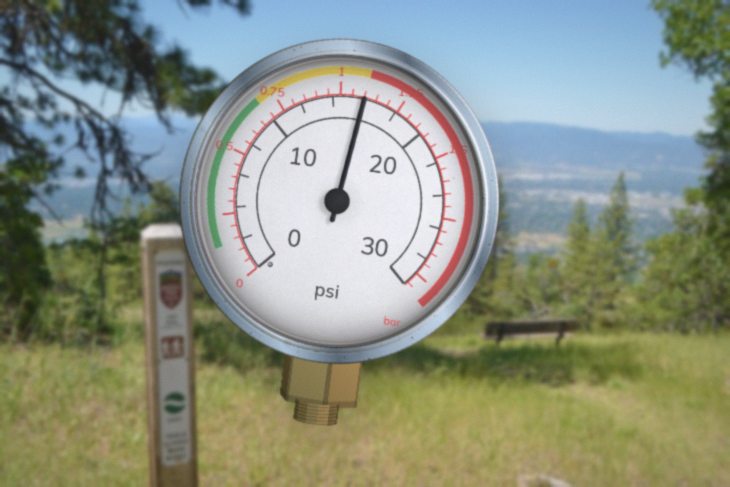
16 psi
